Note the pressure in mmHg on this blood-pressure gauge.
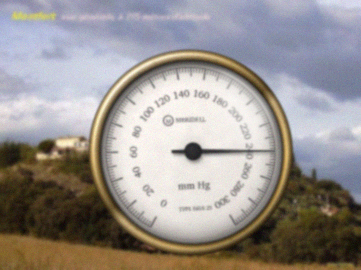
240 mmHg
